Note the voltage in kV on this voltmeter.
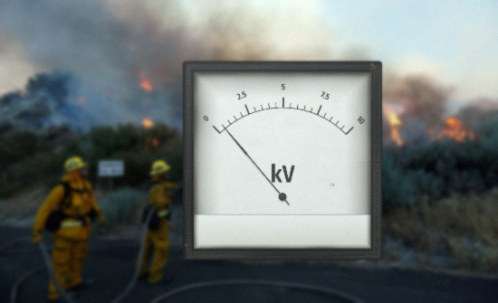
0.5 kV
